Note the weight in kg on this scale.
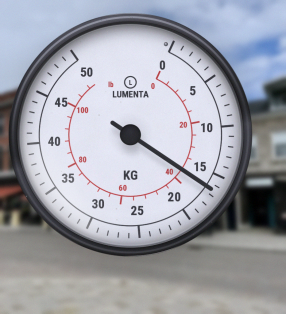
16.5 kg
